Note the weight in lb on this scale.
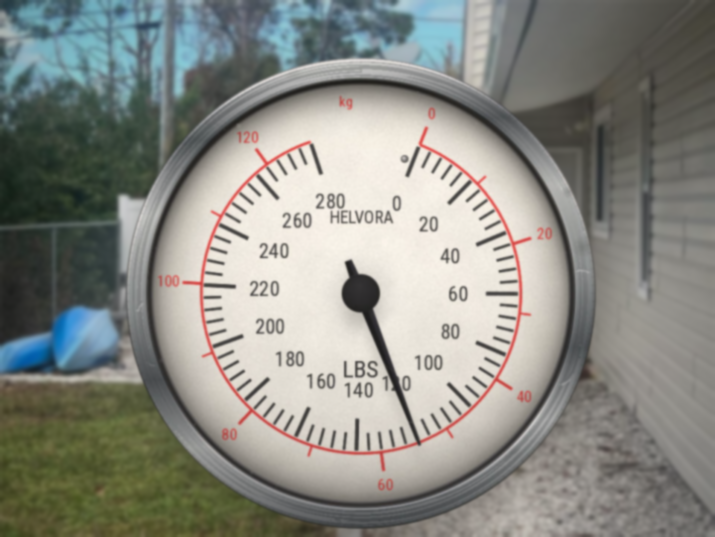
120 lb
